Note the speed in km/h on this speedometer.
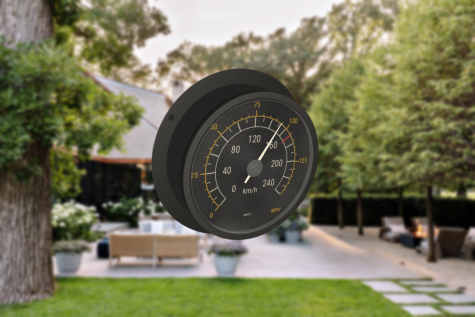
150 km/h
